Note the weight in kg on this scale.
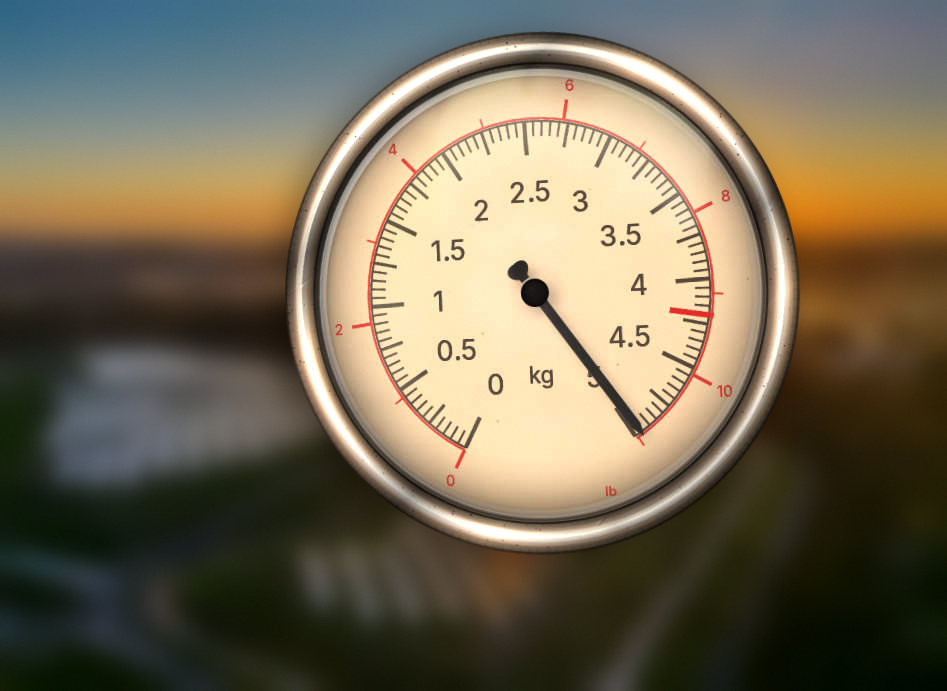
4.95 kg
